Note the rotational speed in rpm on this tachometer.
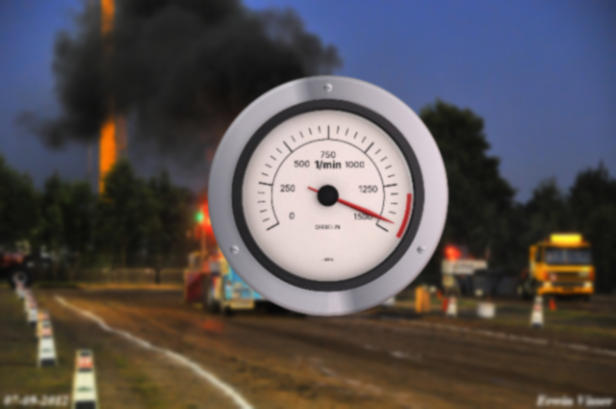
1450 rpm
